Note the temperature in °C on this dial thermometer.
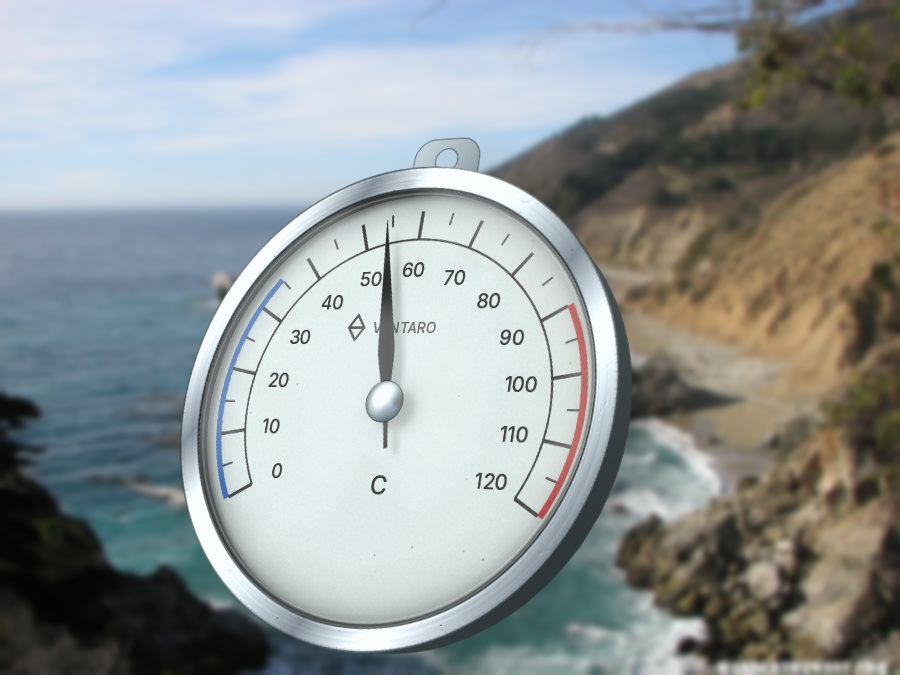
55 °C
